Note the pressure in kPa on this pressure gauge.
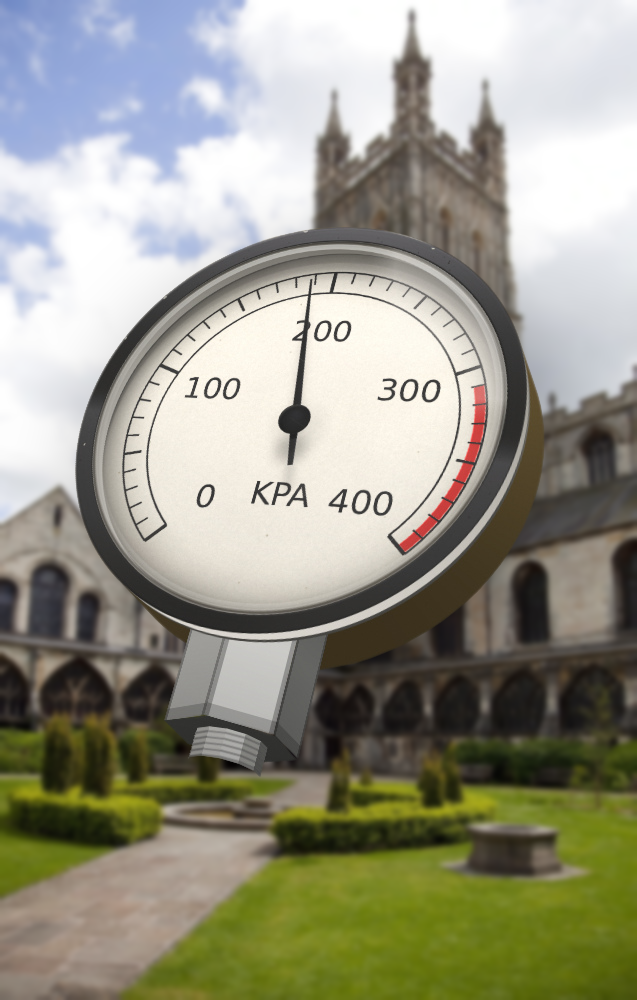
190 kPa
